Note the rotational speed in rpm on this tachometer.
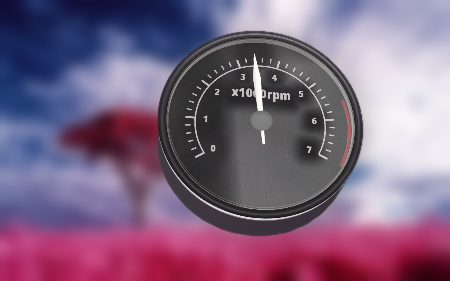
3400 rpm
